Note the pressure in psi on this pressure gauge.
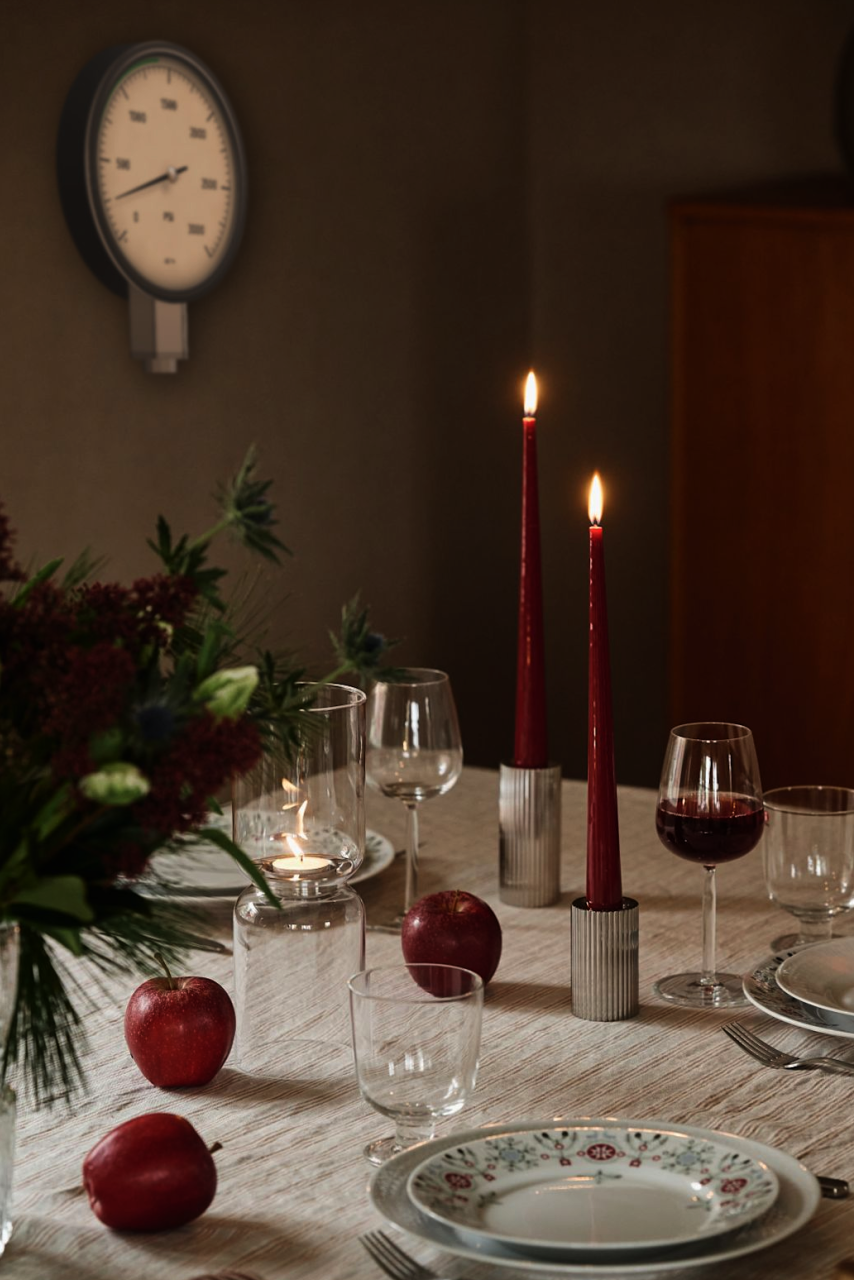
250 psi
